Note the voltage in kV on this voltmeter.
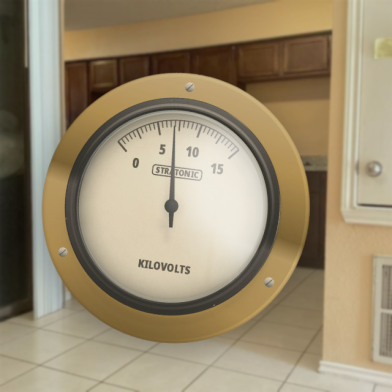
7 kV
